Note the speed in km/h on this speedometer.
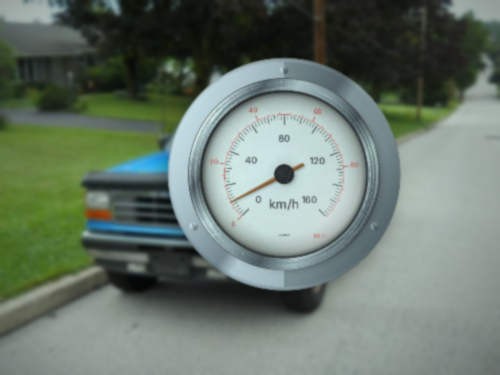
10 km/h
